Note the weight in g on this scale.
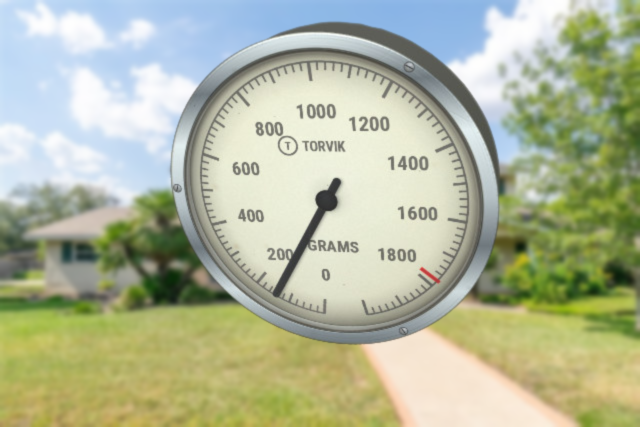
140 g
